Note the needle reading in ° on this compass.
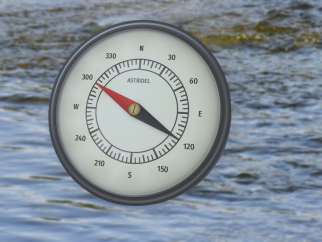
300 °
